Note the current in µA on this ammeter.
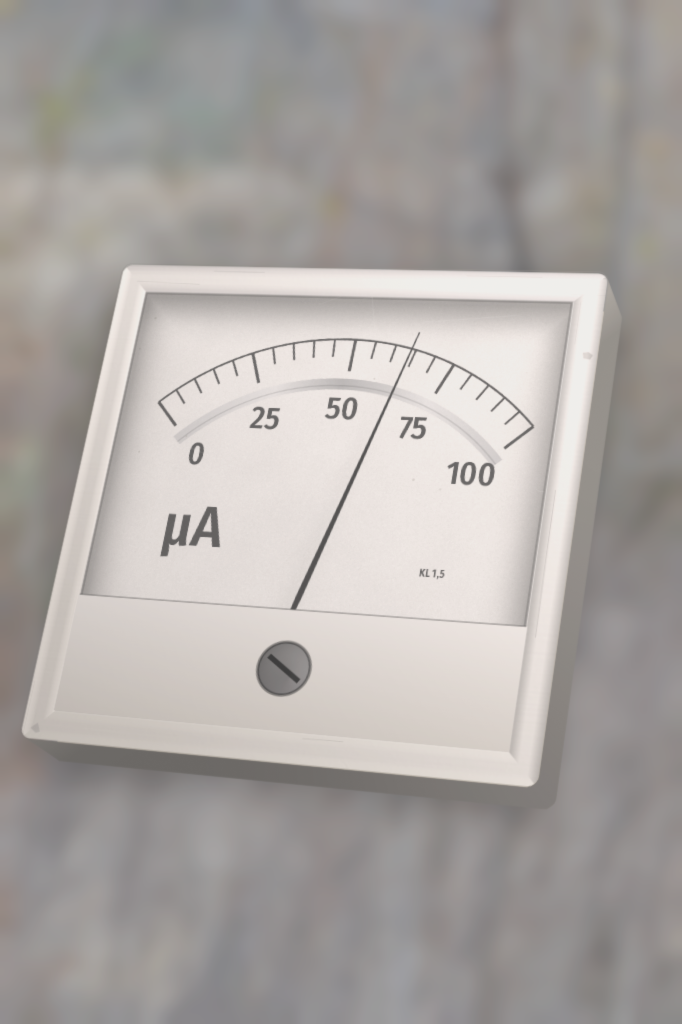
65 µA
